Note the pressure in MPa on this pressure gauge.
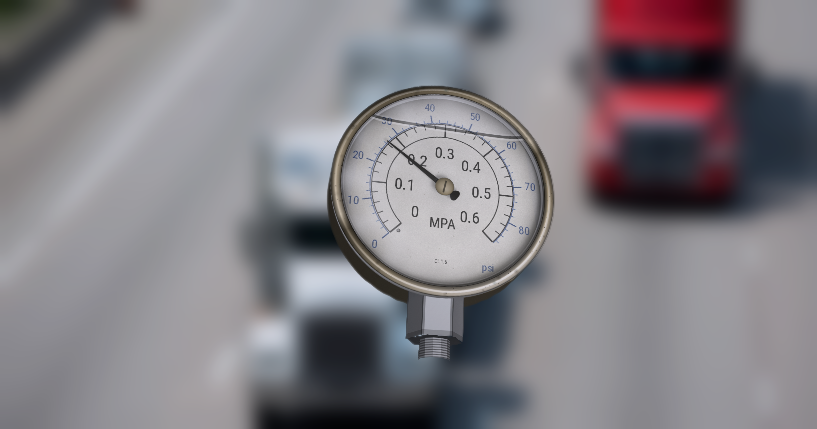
0.18 MPa
